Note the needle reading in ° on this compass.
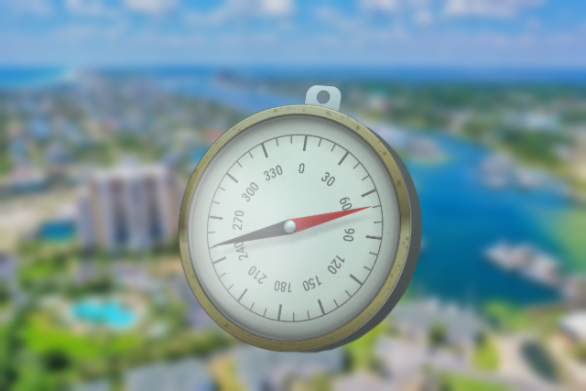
70 °
